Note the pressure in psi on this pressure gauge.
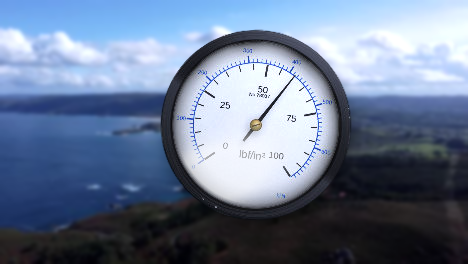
60 psi
